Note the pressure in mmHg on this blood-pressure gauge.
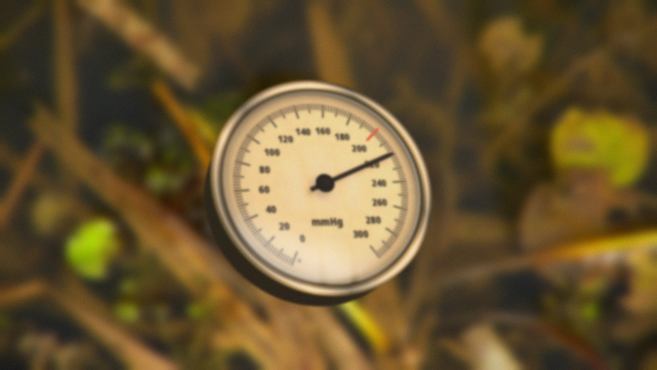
220 mmHg
